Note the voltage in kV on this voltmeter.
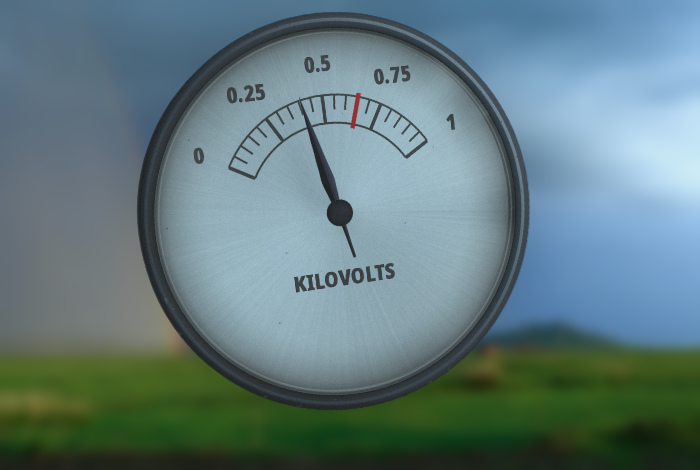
0.4 kV
